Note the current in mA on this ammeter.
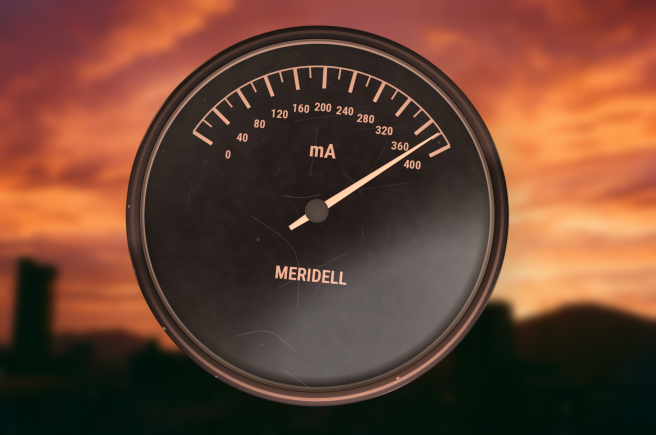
380 mA
